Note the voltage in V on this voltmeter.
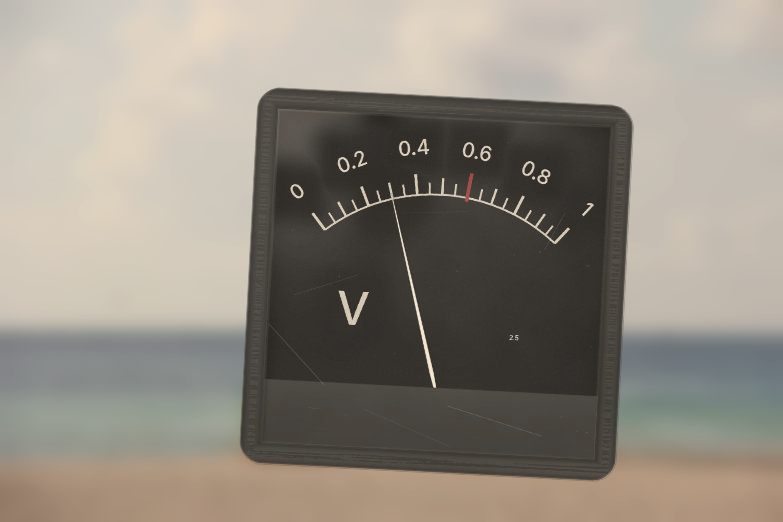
0.3 V
